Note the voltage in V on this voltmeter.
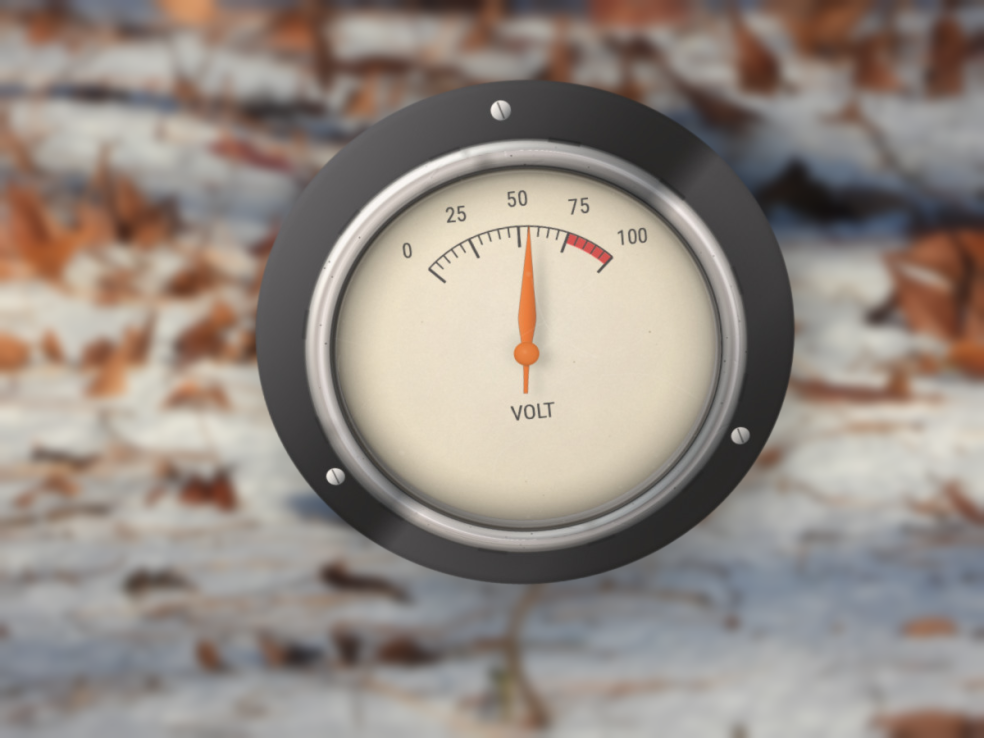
55 V
